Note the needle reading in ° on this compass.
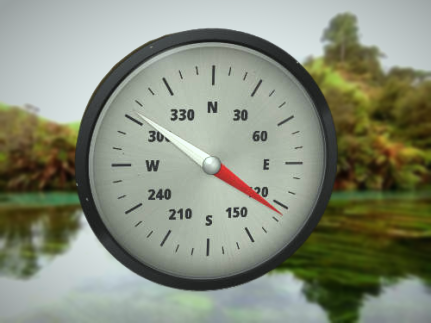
125 °
